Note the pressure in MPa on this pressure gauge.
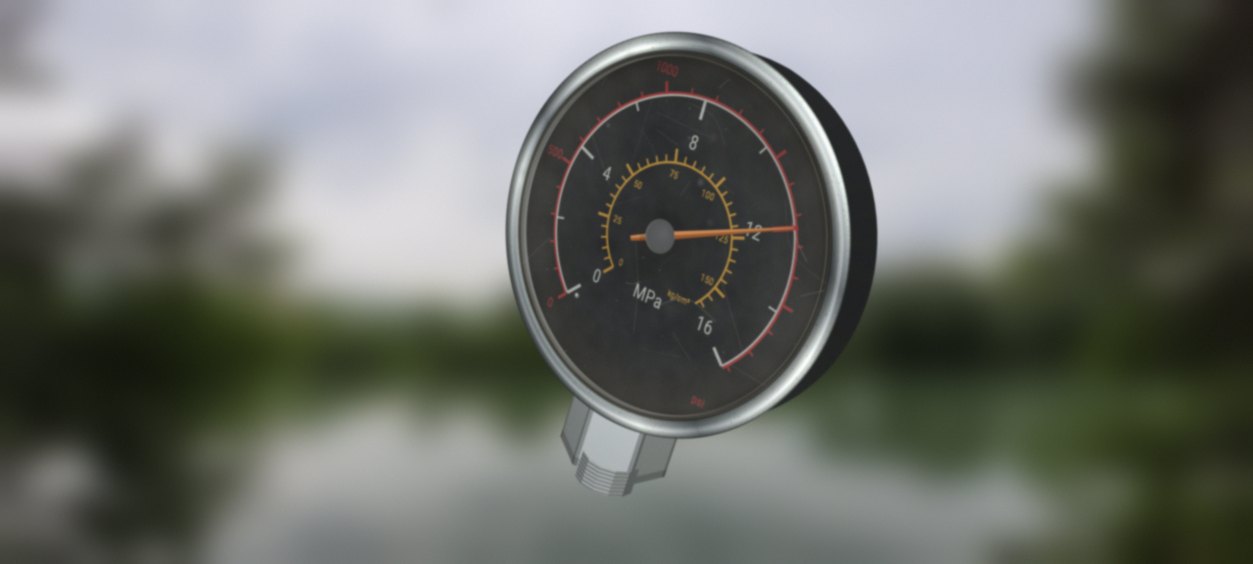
12 MPa
